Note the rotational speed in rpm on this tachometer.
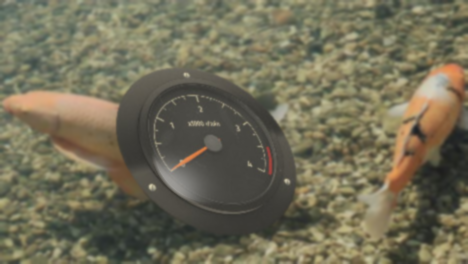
0 rpm
